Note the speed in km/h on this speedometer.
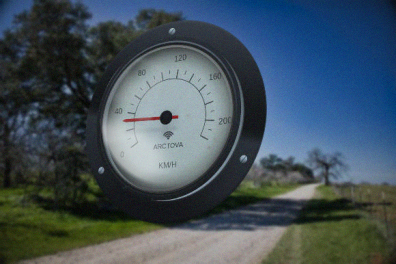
30 km/h
